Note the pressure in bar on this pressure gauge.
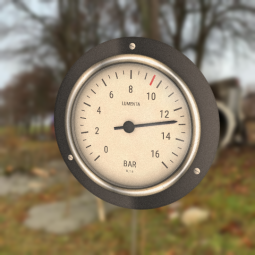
12.75 bar
